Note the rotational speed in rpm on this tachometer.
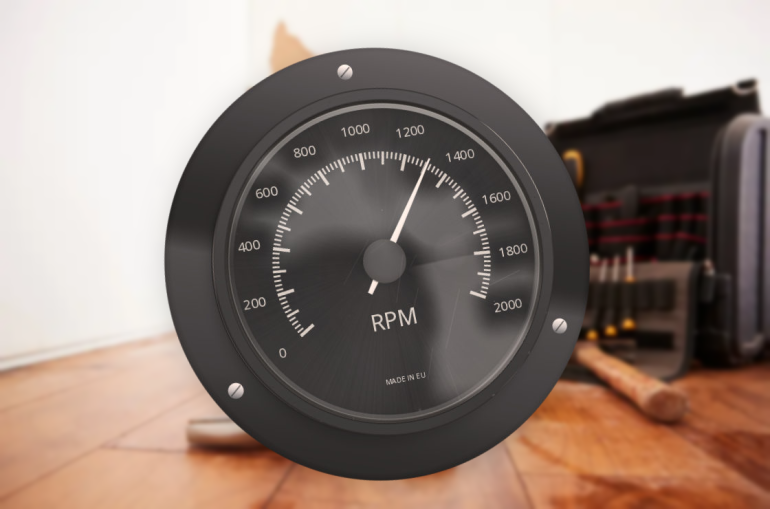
1300 rpm
